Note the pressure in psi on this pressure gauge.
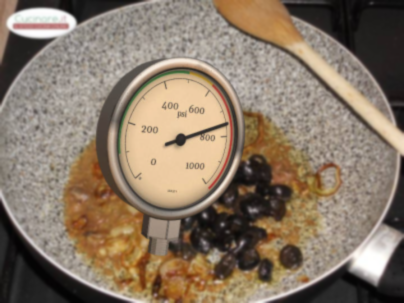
750 psi
